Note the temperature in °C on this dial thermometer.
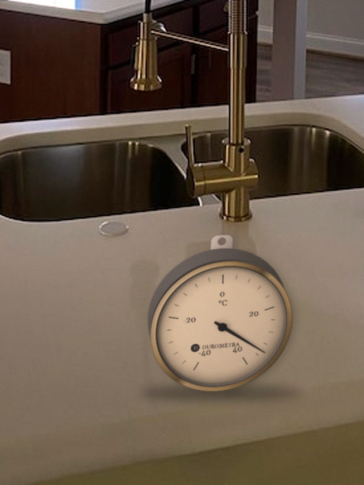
34 °C
